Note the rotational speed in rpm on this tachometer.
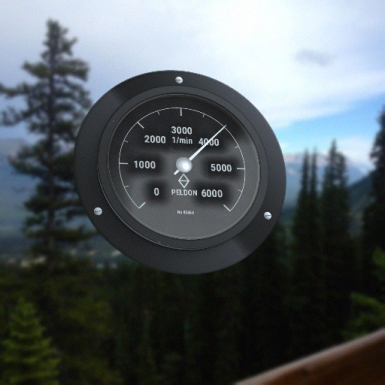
4000 rpm
